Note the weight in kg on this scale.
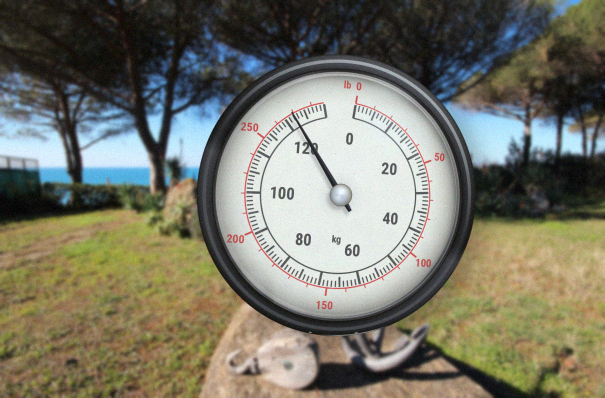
122 kg
